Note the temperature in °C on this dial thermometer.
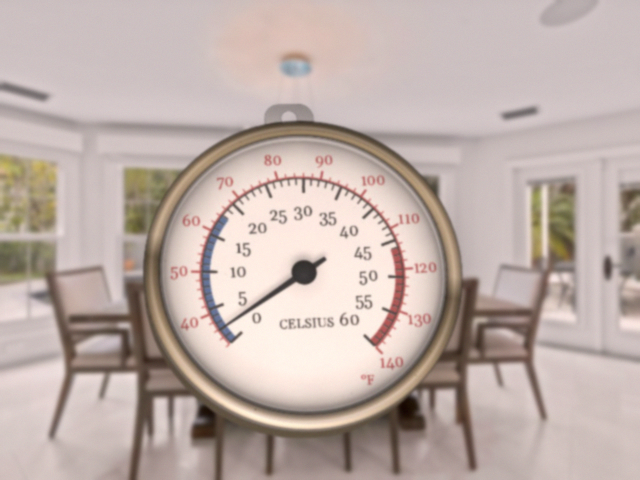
2 °C
